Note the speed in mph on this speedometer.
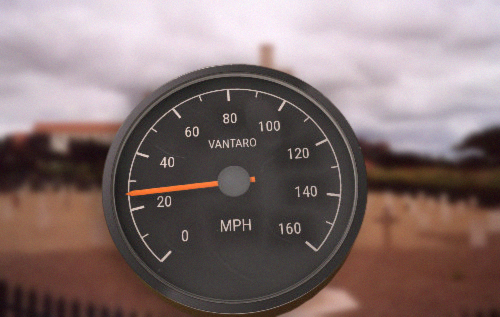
25 mph
